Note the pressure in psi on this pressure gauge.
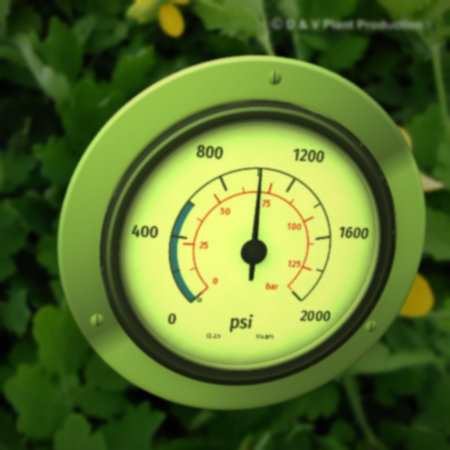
1000 psi
